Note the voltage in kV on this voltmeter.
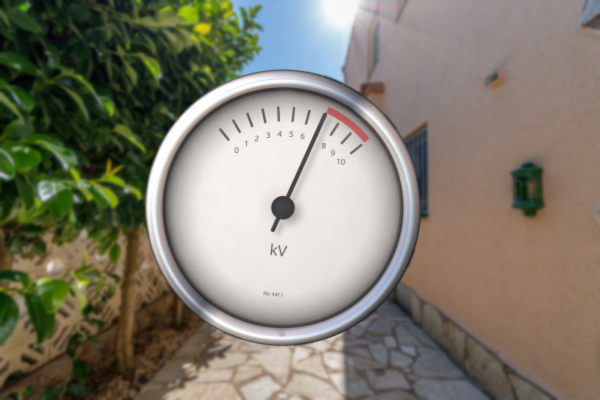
7 kV
